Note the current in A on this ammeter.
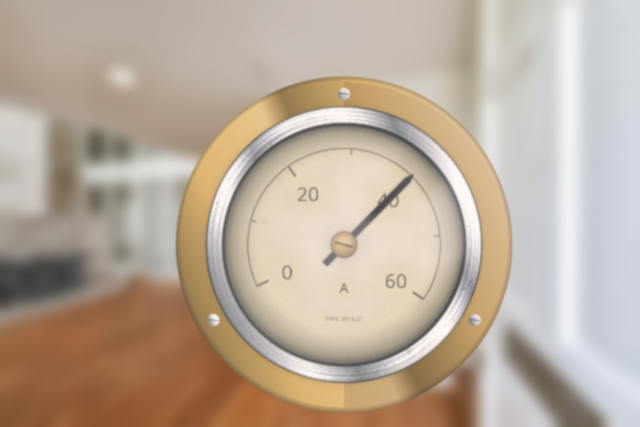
40 A
